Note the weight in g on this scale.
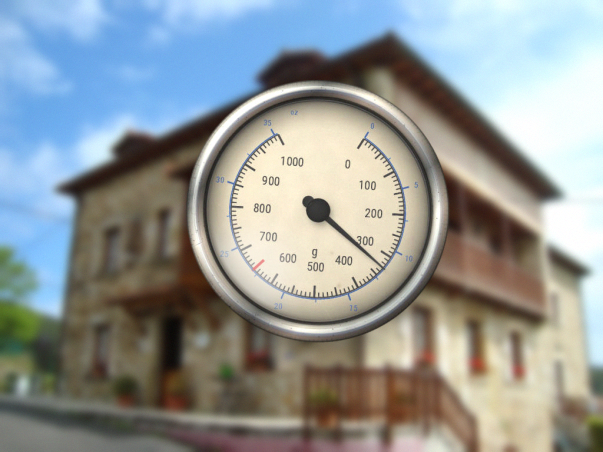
330 g
